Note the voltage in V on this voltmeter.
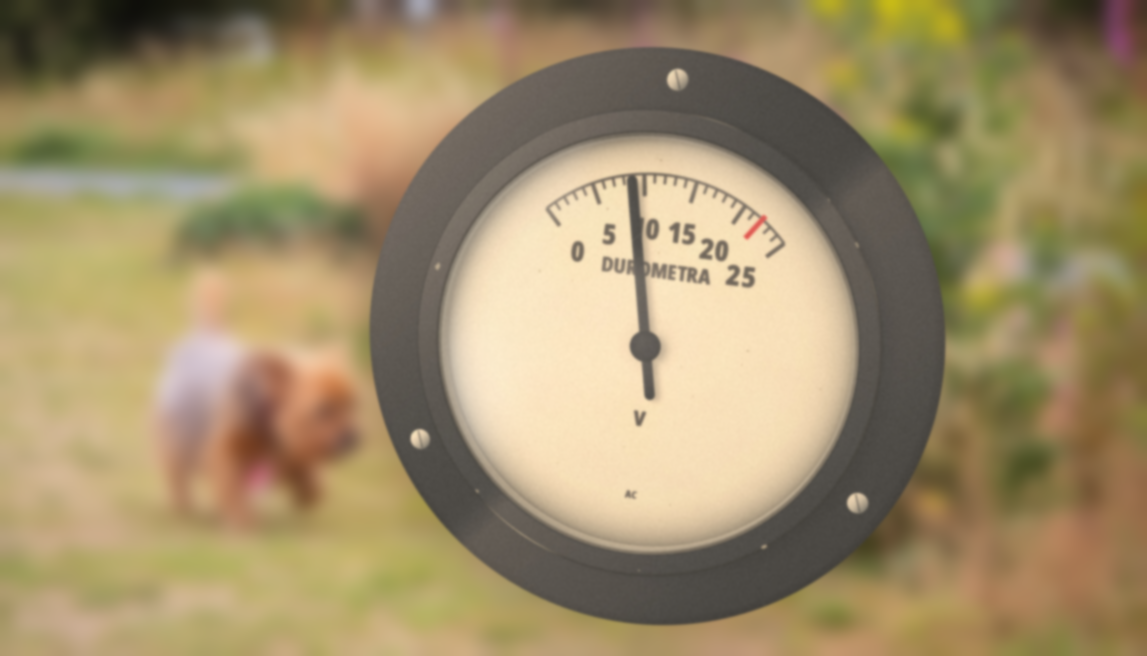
9 V
